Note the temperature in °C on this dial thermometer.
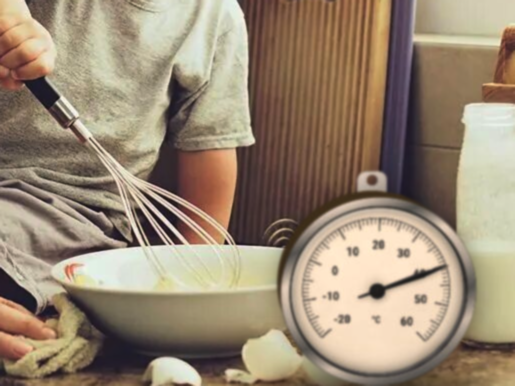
40 °C
